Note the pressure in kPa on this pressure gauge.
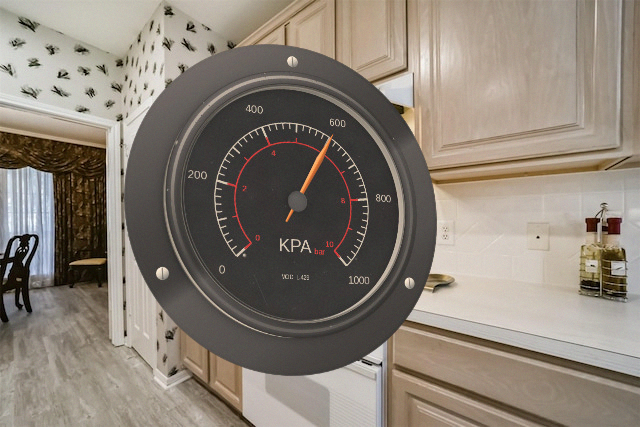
600 kPa
